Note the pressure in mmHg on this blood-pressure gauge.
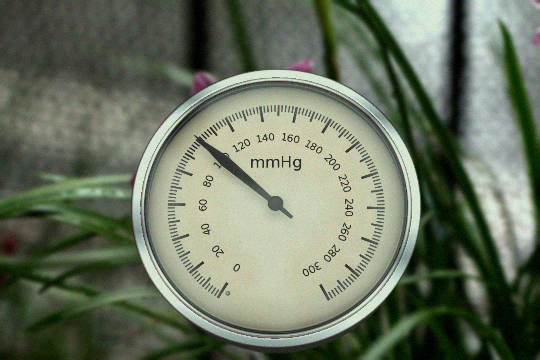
100 mmHg
